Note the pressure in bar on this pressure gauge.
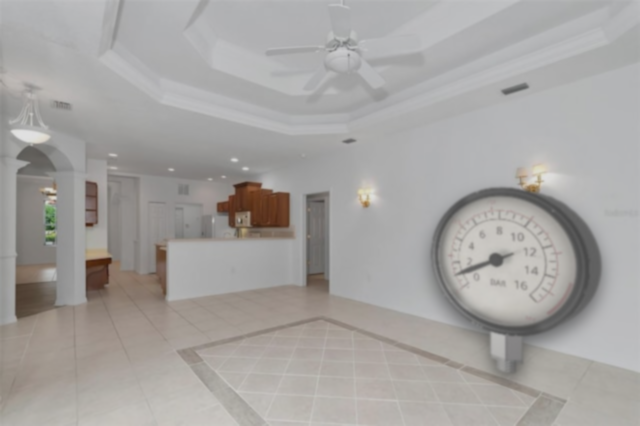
1 bar
